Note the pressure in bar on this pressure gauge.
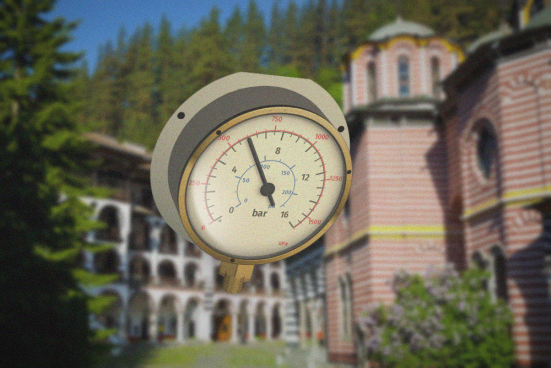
6 bar
